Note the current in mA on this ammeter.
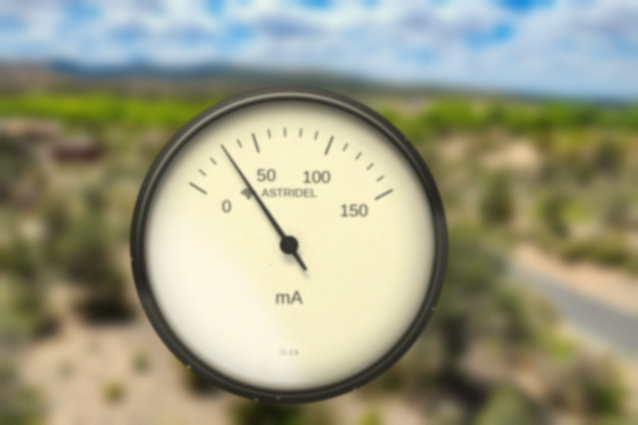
30 mA
